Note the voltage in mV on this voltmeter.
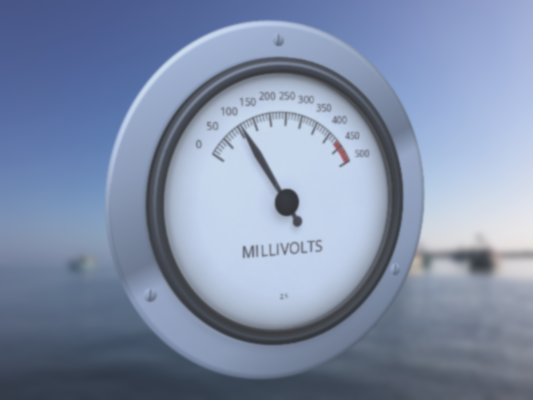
100 mV
